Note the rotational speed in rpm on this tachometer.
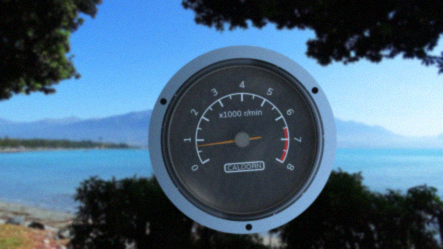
750 rpm
